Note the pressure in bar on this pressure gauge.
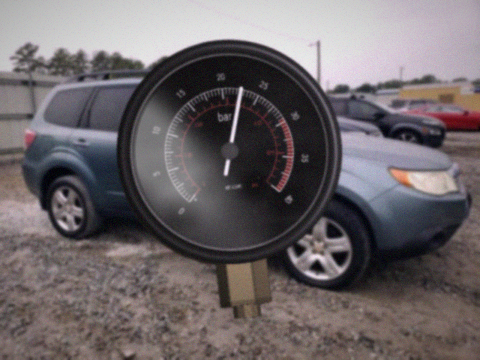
22.5 bar
